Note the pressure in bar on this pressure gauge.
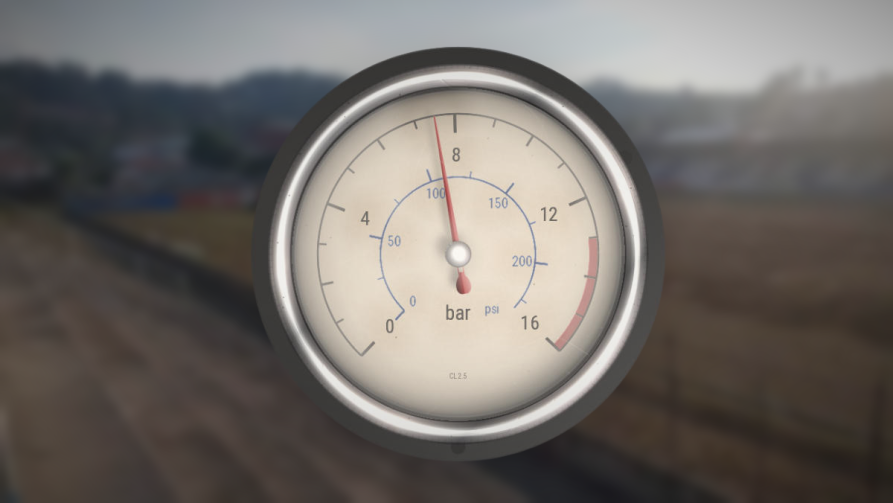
7.5 bar
